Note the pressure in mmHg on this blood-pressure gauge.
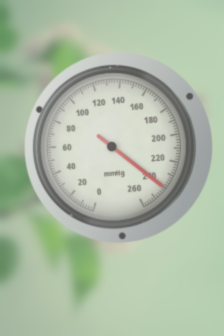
240 mmHg
